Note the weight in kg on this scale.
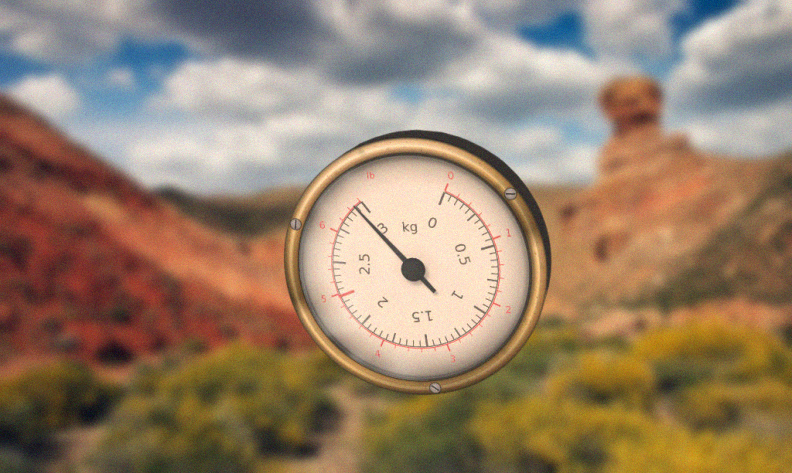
2.95 kg
